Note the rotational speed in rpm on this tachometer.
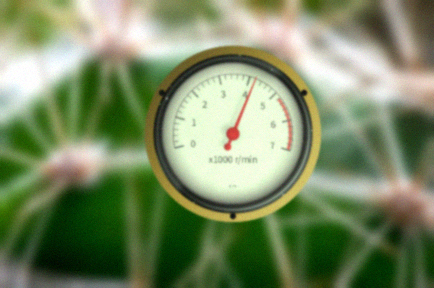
4200 rpm
